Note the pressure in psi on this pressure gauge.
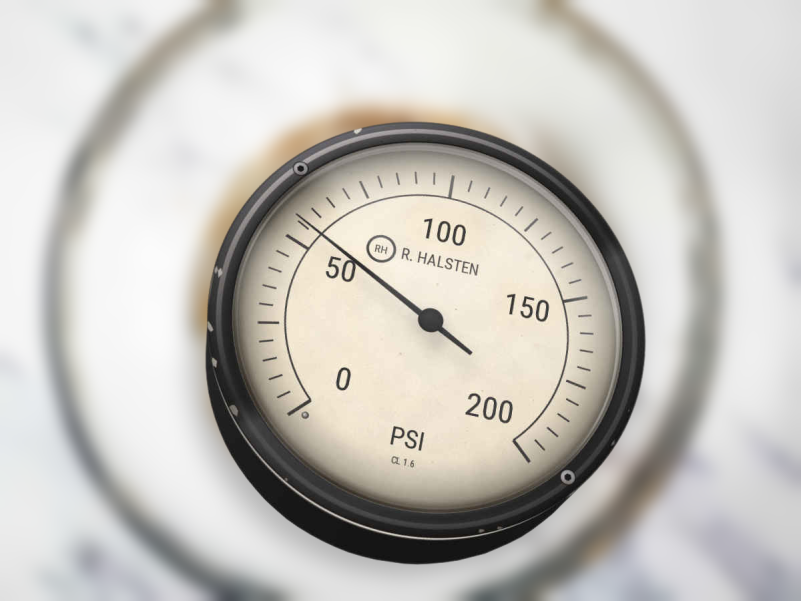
55 psi
